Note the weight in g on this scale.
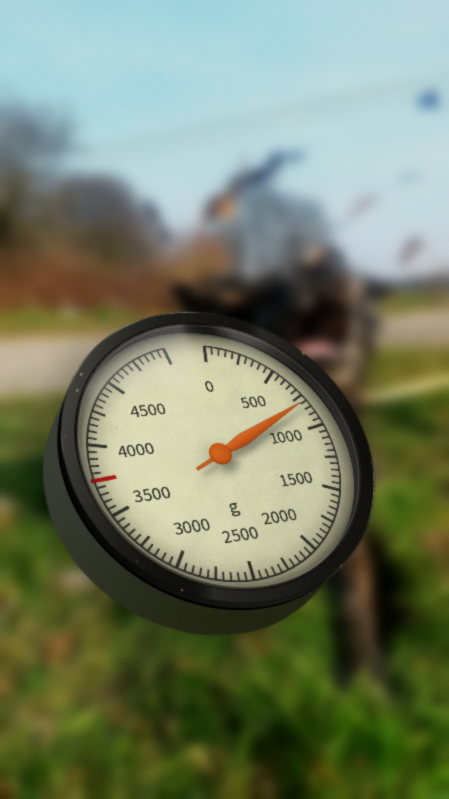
800 g
